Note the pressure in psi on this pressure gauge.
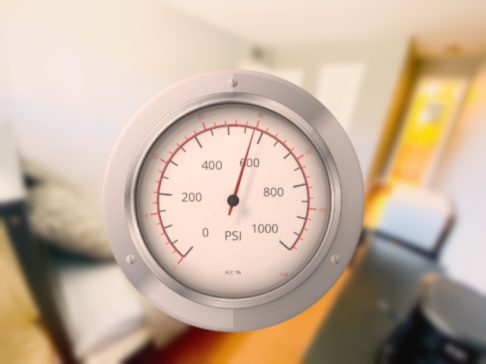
575 psi
